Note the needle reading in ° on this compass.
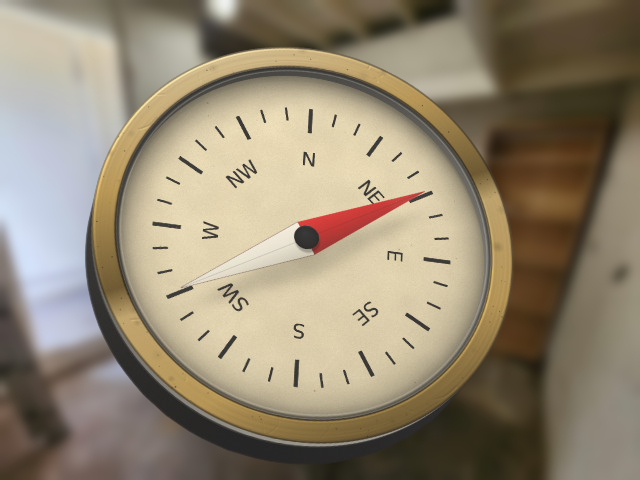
60 °
